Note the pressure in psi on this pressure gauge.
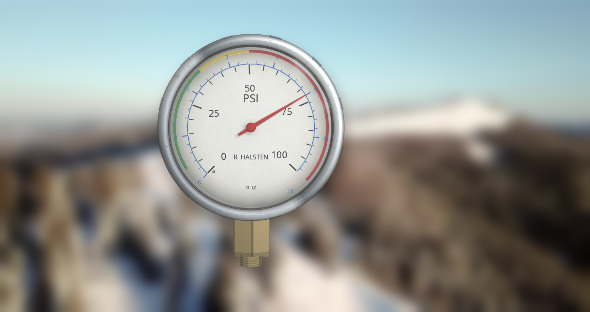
72.5 psi
